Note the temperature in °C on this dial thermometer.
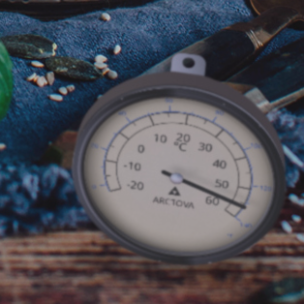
55 °C
